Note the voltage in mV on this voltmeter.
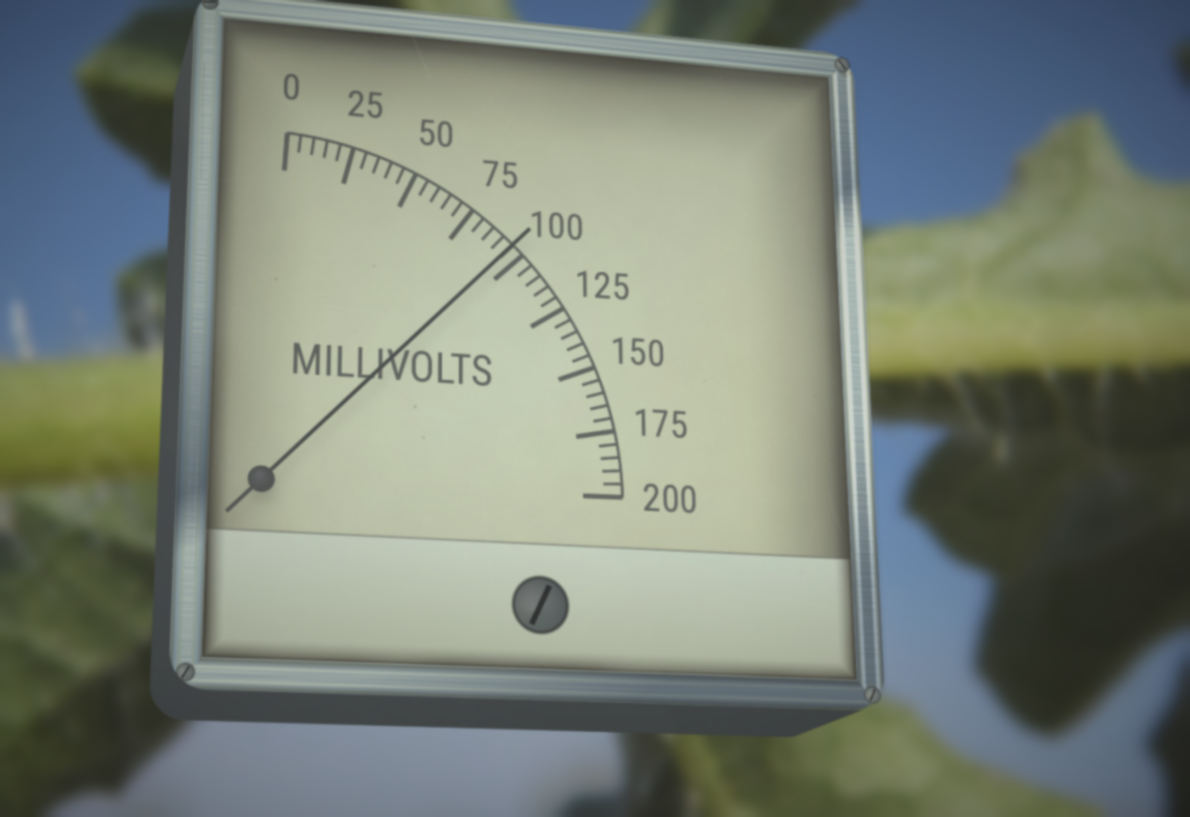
95 mV
